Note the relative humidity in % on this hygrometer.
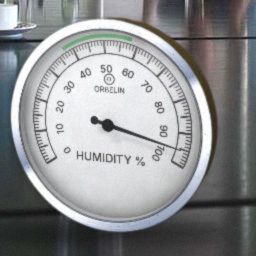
95 %
